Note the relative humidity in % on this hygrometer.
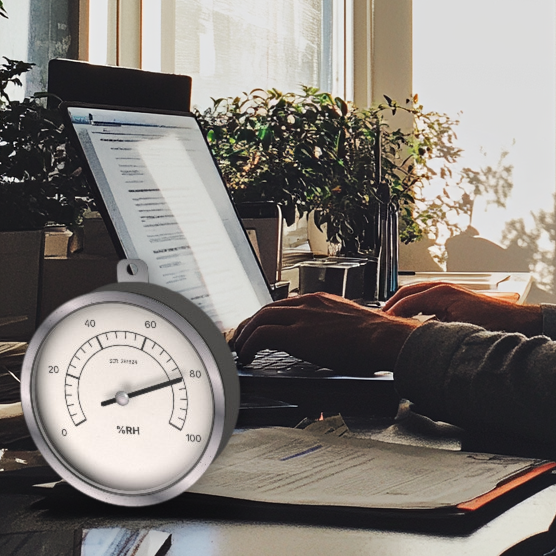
80 %
